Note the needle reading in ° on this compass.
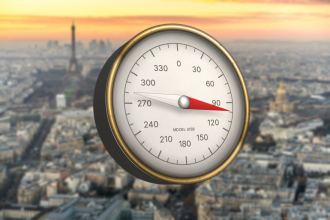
100 °
